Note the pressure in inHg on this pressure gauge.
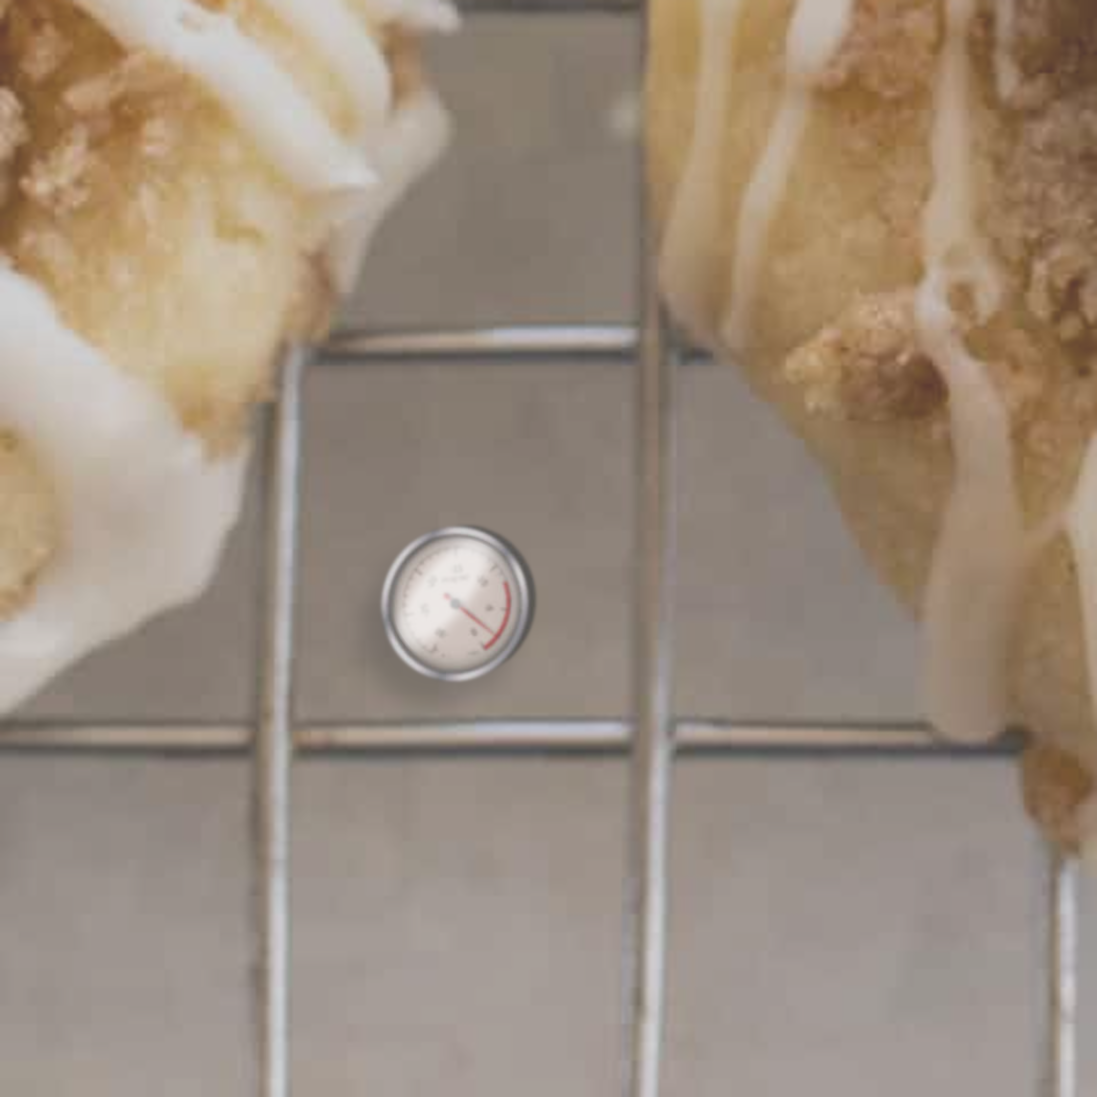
-2 inHg
